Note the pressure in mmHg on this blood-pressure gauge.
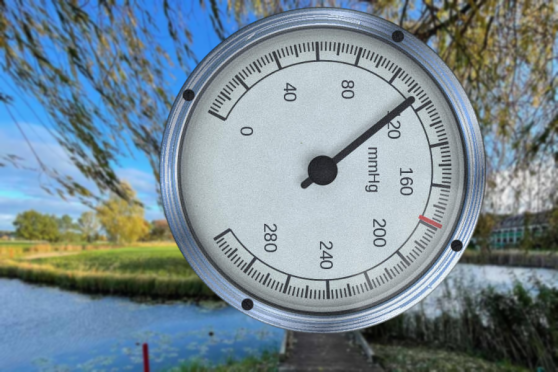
114 mmHg
